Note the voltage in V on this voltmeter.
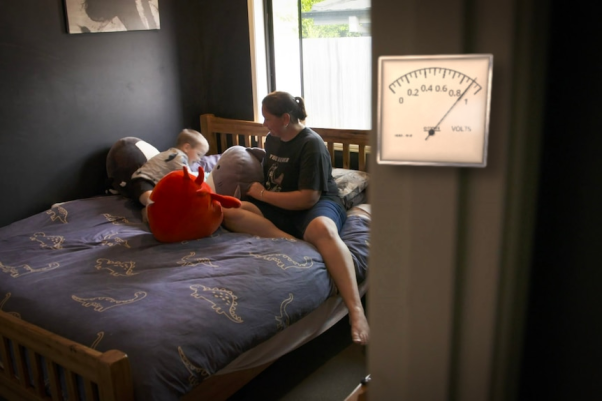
0.9 V
